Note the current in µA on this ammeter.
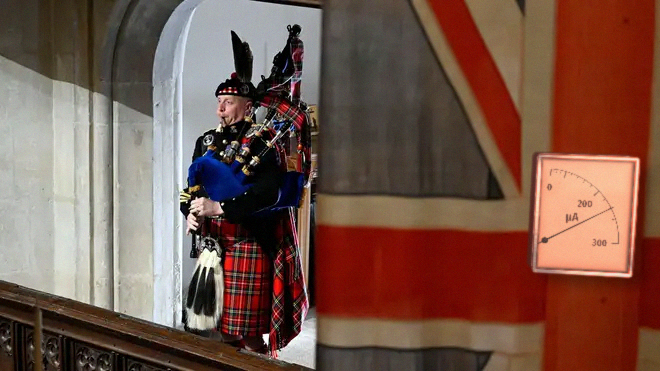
240 µA
